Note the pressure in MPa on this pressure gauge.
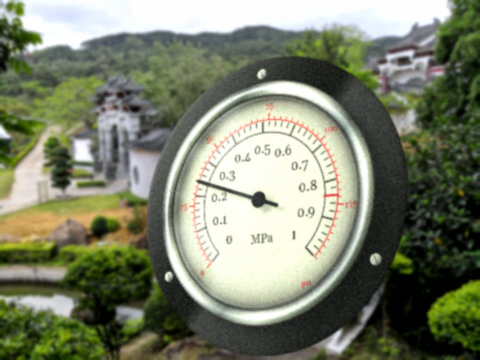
0.24 MPa
